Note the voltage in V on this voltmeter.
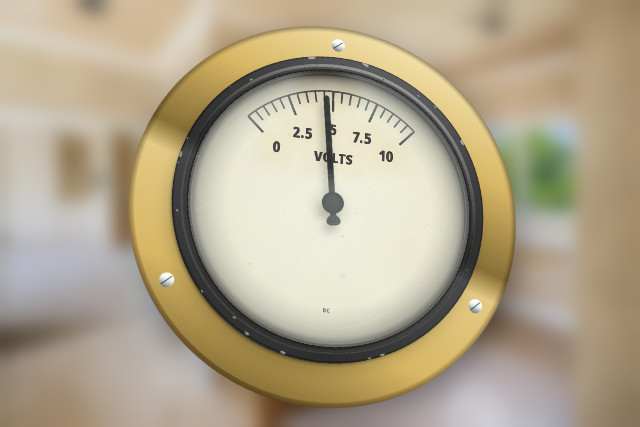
4.5 V
